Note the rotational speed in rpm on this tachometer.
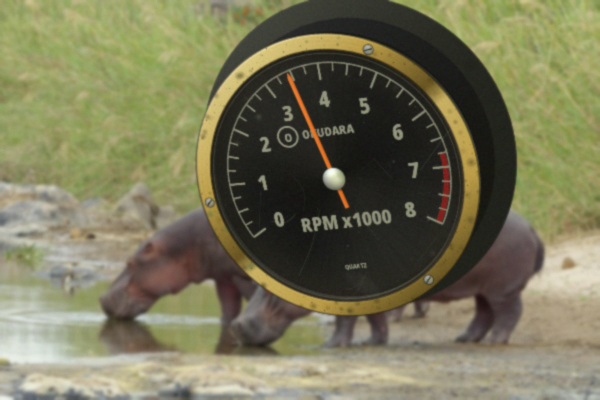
3500 rpm
